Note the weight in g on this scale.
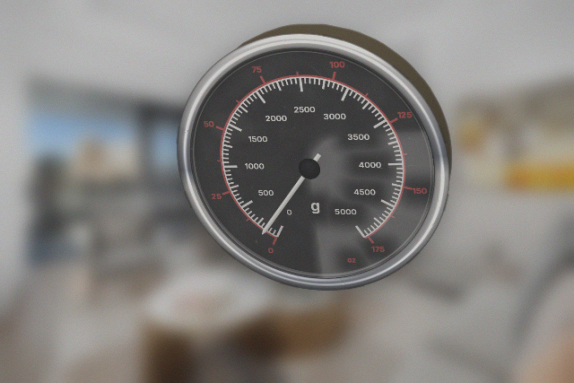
150 g
